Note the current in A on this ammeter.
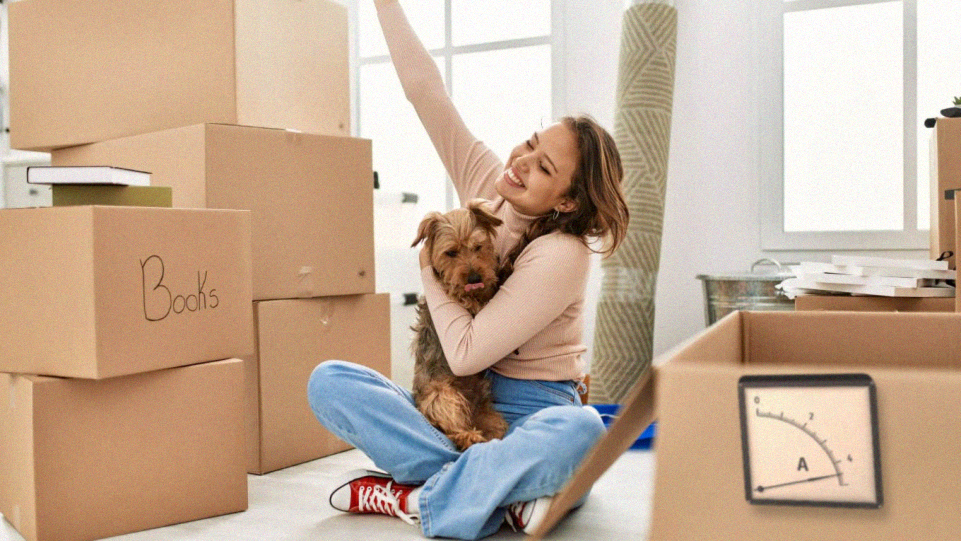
4.5 A
